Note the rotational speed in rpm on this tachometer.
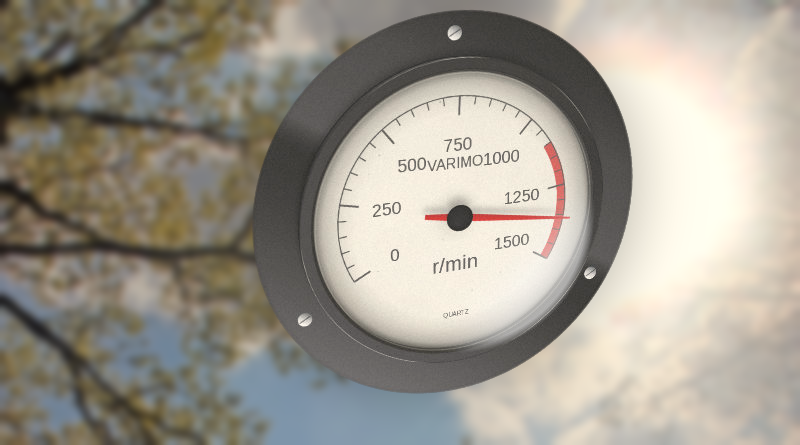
1350 rpm
